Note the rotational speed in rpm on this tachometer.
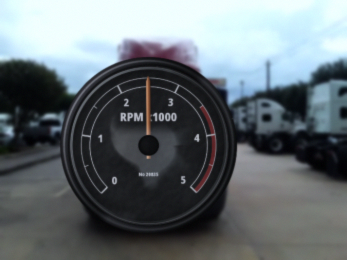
2500 rpm
